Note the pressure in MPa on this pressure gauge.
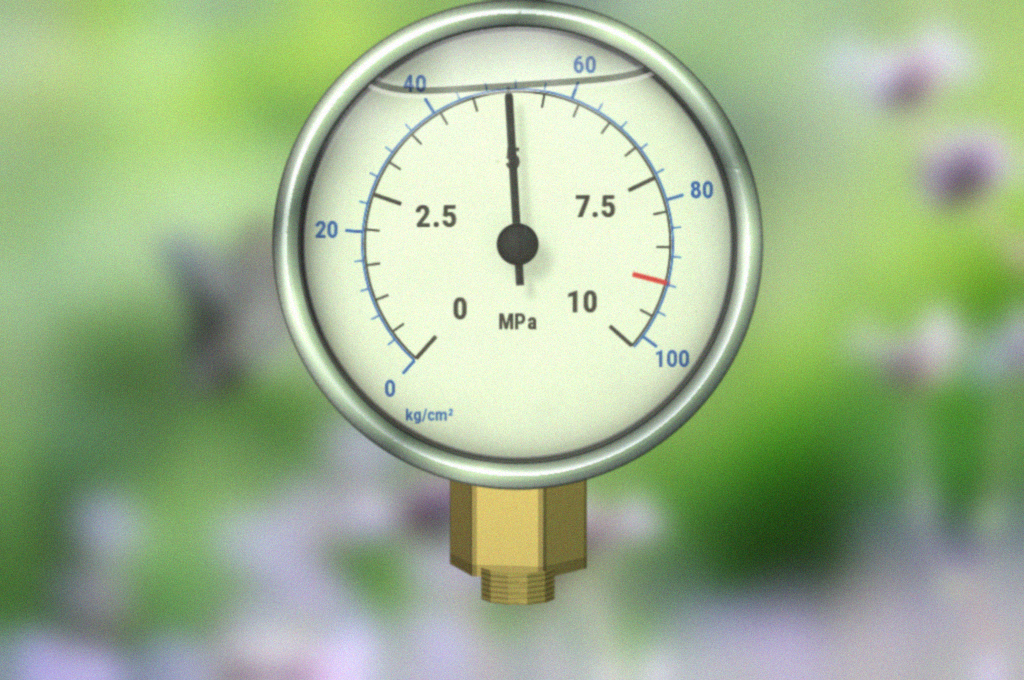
5 MPa
